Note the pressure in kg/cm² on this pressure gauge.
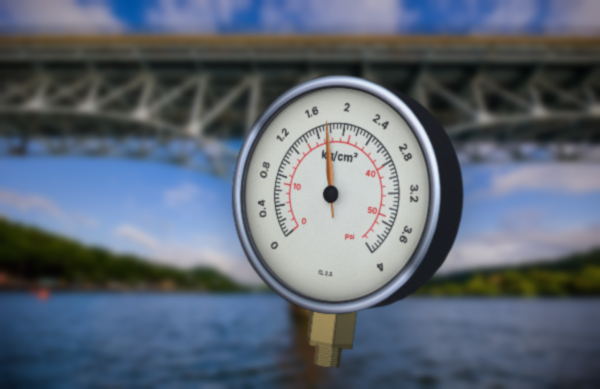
1.8 kg/cm²
